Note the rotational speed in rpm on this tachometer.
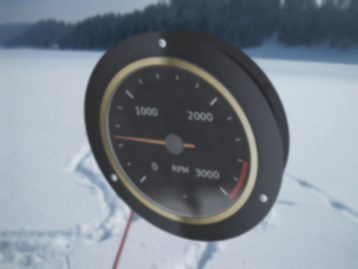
500 rpm
